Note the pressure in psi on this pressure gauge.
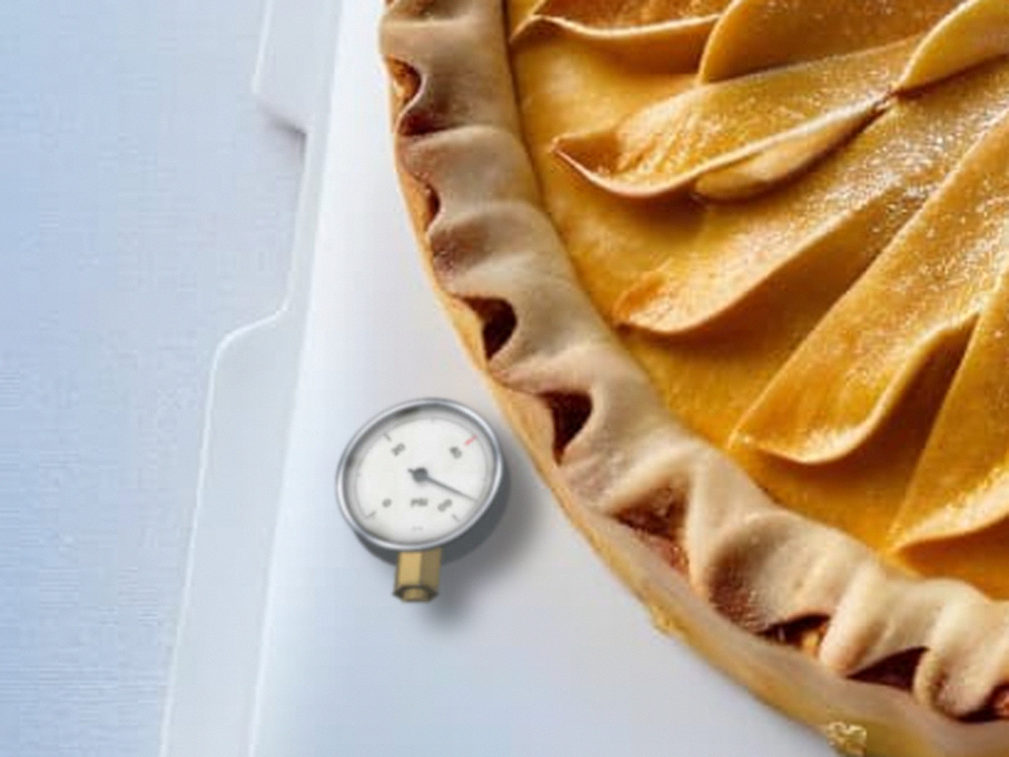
55 psi
